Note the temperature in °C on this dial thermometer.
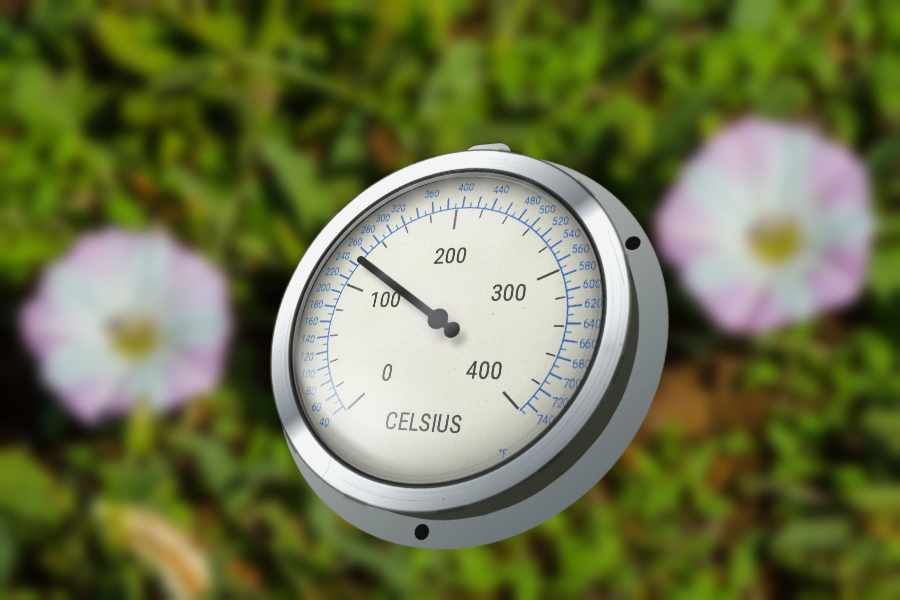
120 °C
